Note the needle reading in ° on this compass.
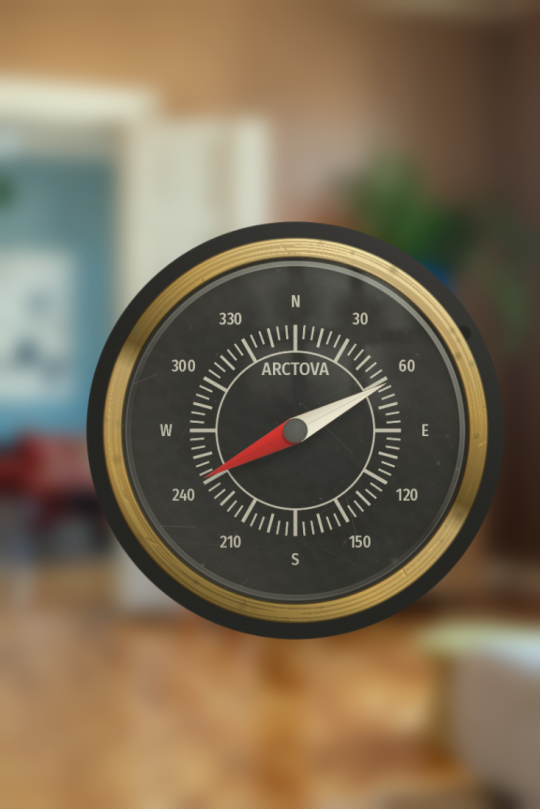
242.5 °
